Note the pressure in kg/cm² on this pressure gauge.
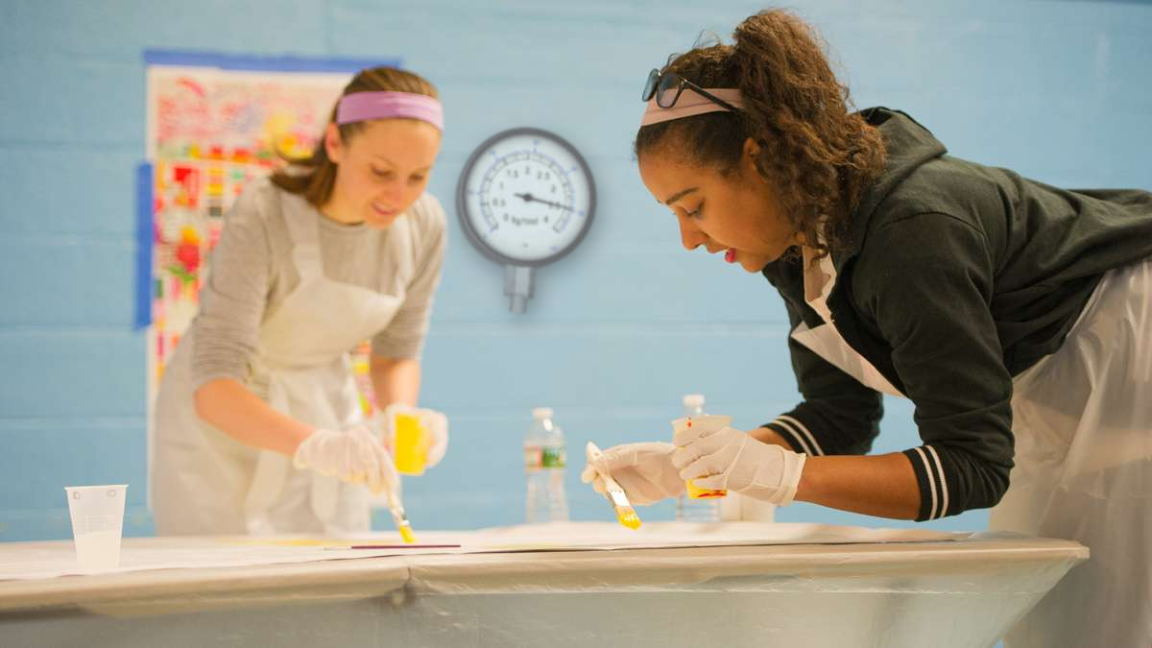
3.5 kg/cm²
